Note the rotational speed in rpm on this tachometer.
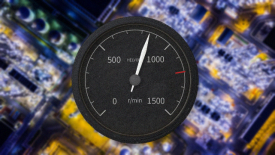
850 rpm
